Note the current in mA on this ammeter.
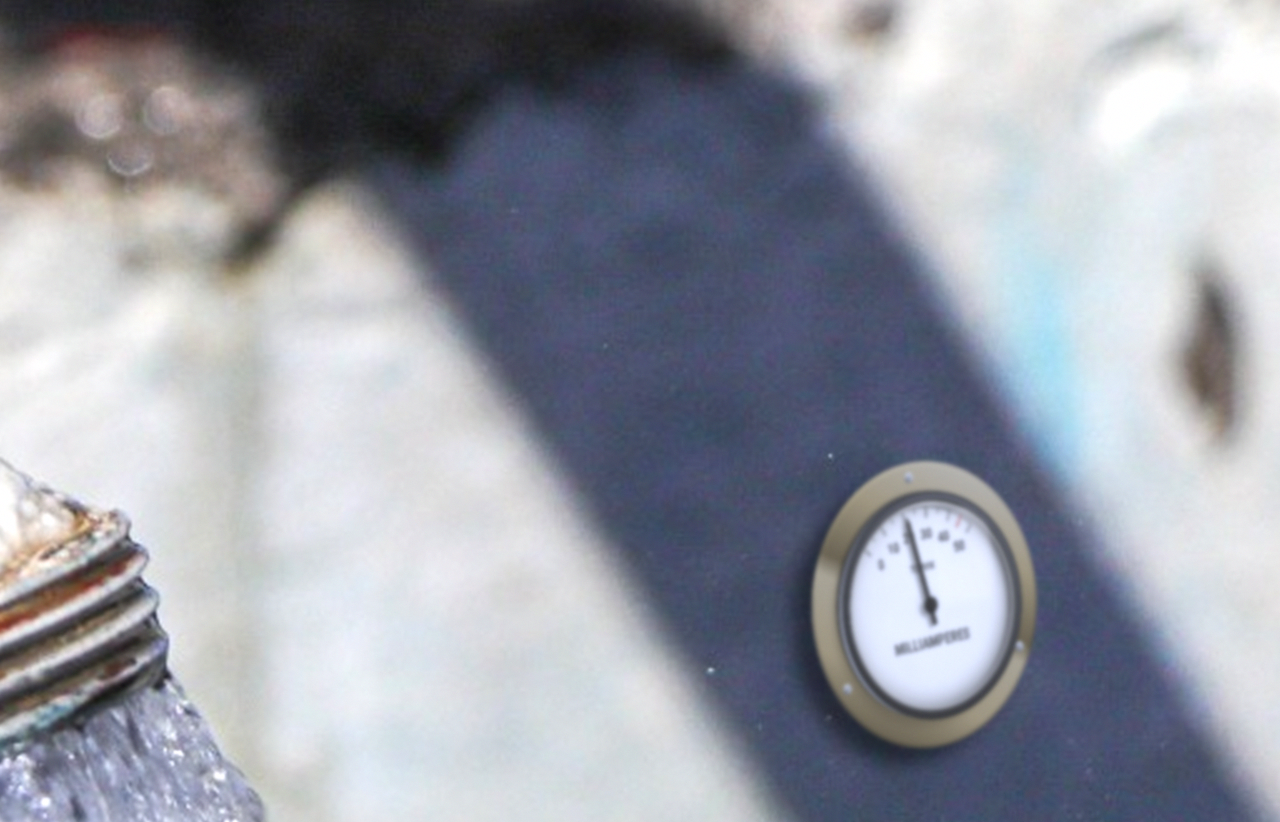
20 mA
